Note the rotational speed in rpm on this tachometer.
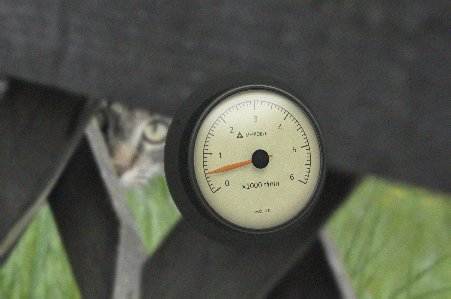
500 rpm
